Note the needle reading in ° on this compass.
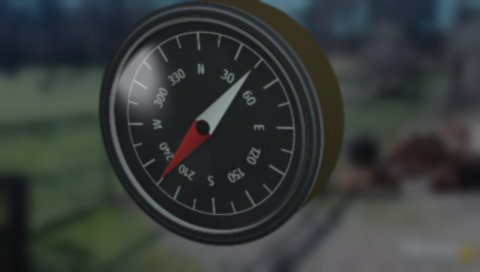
225 °
